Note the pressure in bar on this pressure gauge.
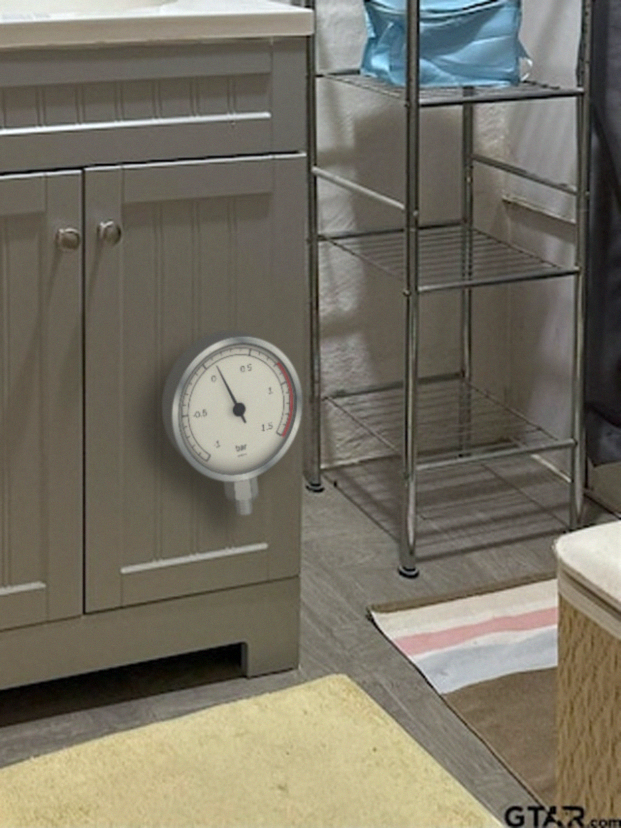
0.1 bar
